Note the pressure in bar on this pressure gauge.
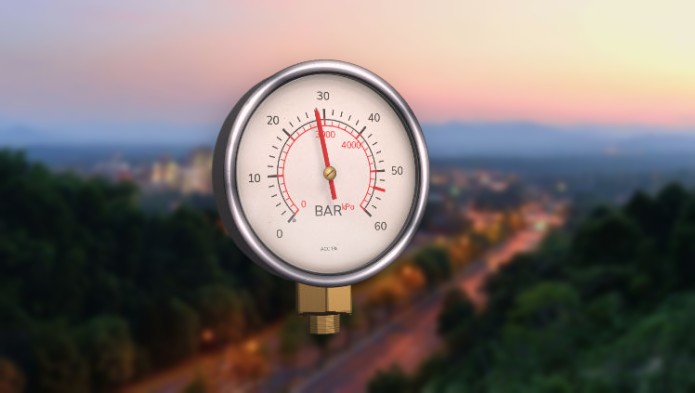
28 bar
